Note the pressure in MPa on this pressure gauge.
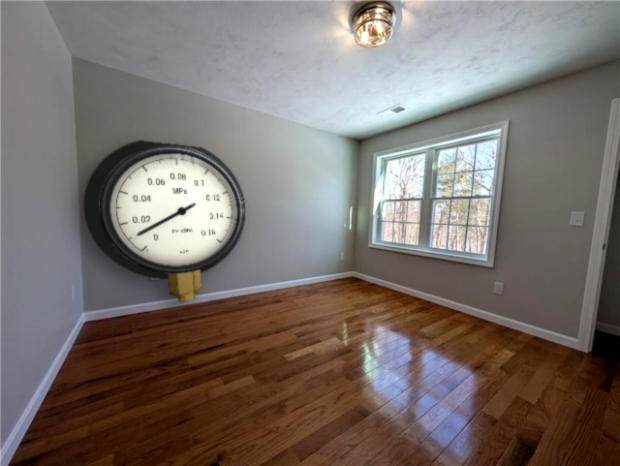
0.01 MPa
